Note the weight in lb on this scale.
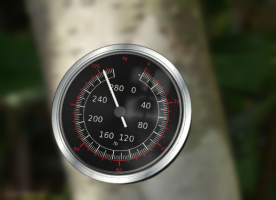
270 lb
